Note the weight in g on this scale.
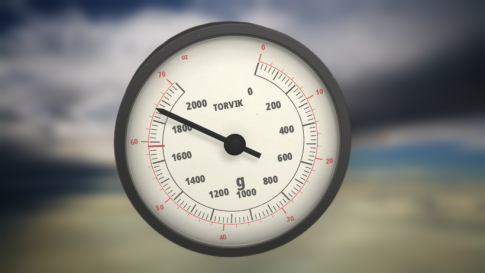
1860 g
